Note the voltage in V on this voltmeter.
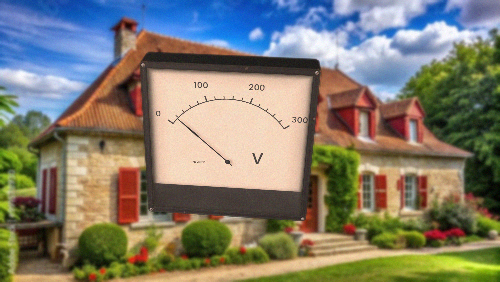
20 V
